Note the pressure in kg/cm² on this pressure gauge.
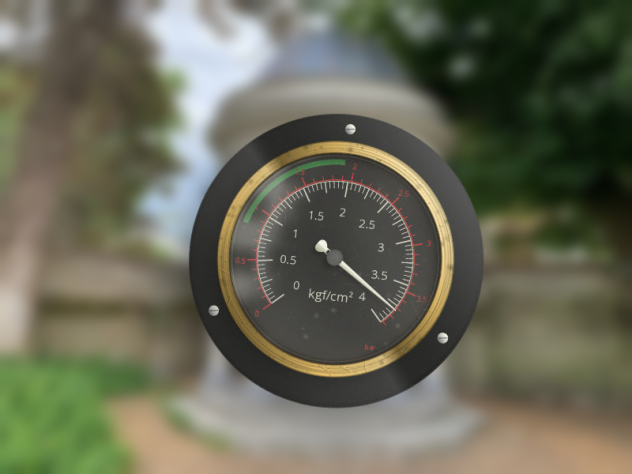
3.8 kg/cm²
